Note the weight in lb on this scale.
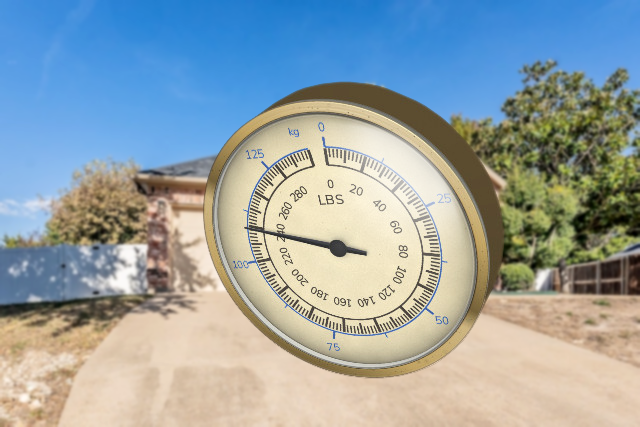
240 lb
